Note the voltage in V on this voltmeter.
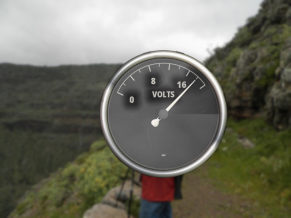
18 V
